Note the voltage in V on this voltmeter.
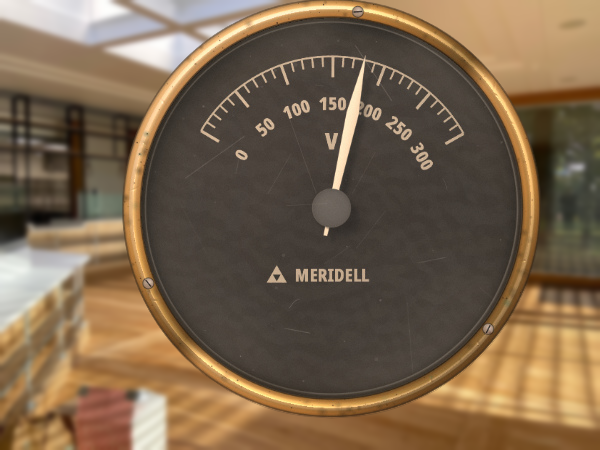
180 V
